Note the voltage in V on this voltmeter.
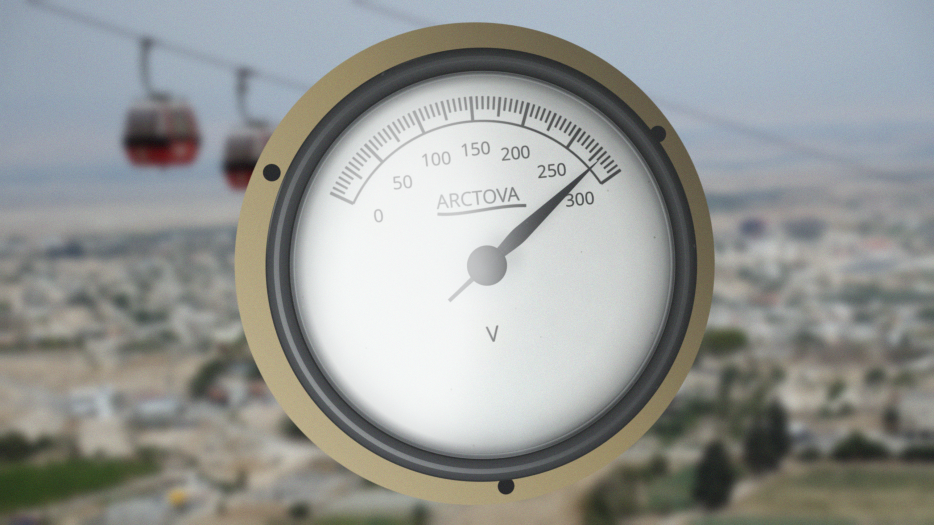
280 V
